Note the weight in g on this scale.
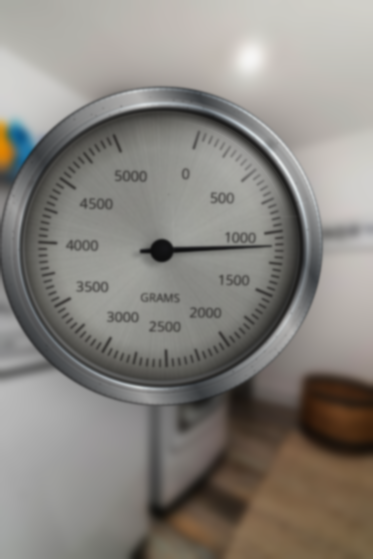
1100 g
